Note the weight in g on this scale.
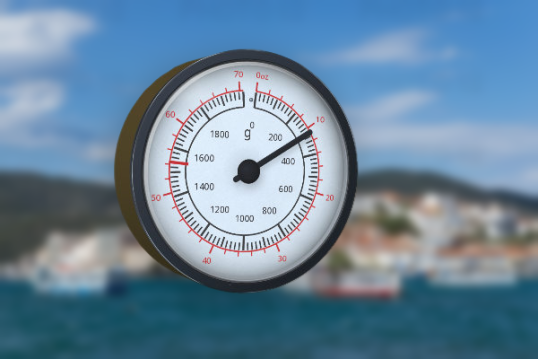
300 g
